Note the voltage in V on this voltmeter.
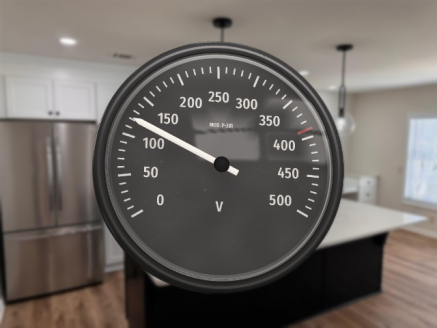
120 V
